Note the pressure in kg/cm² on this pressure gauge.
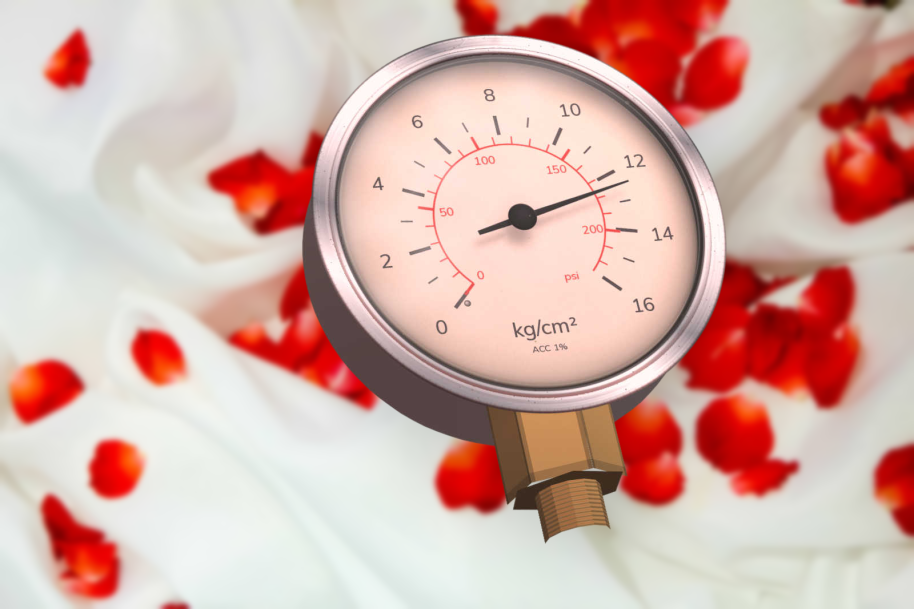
12.5 kg/cm²
